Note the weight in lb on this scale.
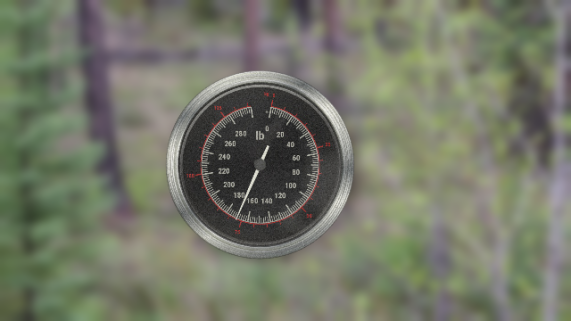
170 lb
